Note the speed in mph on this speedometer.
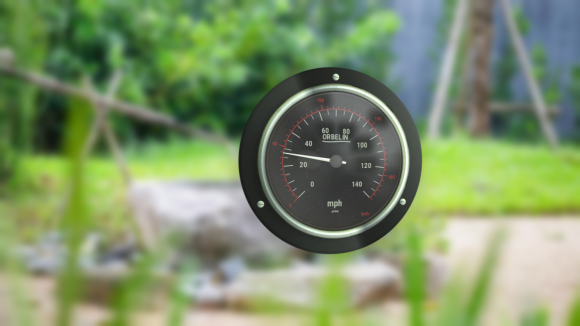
27.5 mph
